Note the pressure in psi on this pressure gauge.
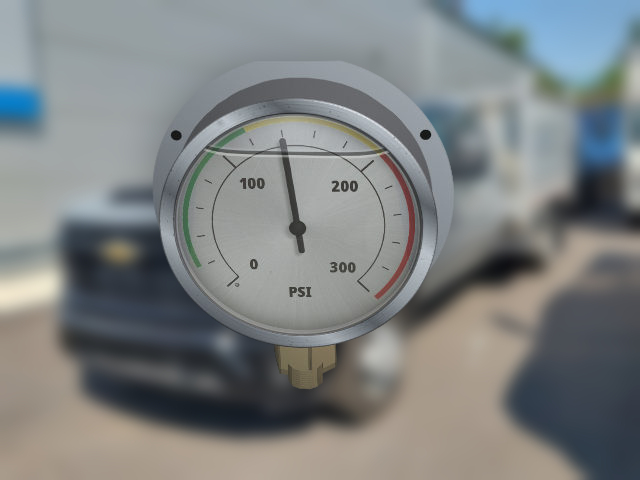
140 psi
